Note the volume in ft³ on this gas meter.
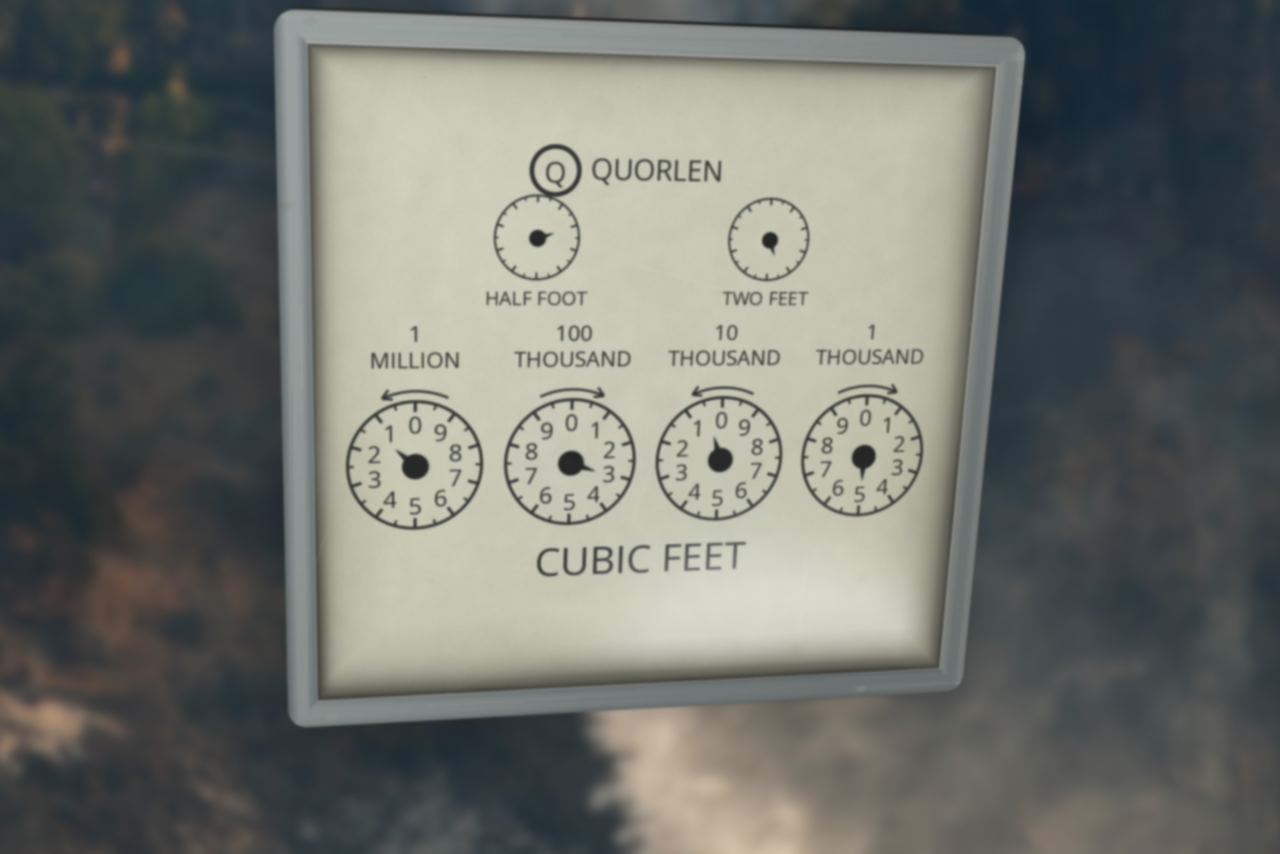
130500 ft³
